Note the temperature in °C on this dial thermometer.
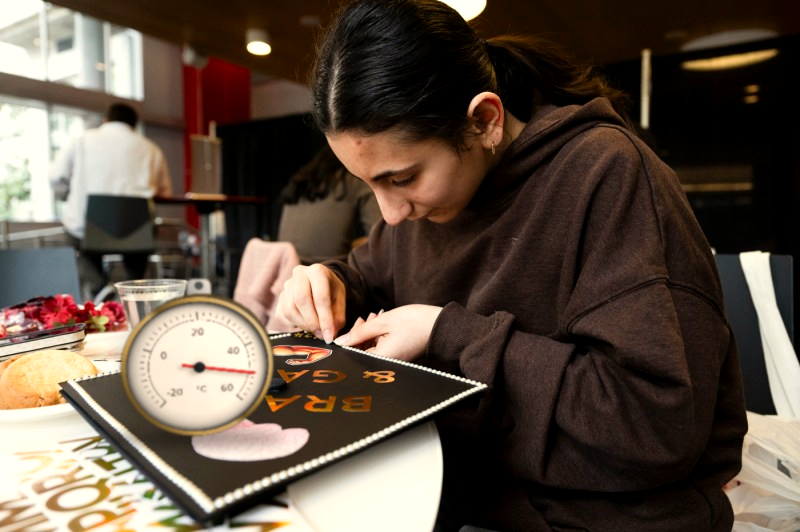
50 °C
